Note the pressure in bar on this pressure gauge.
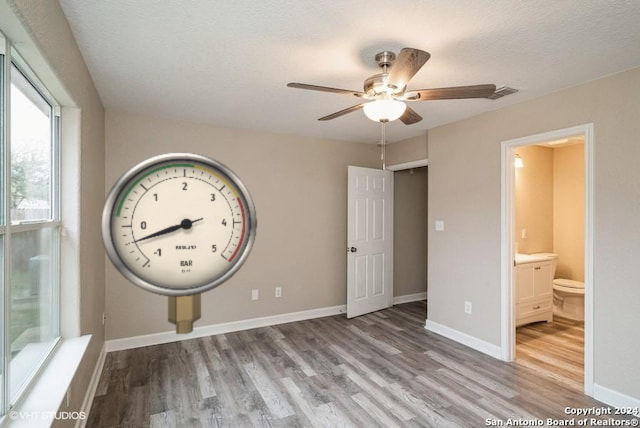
-0.4 bar
